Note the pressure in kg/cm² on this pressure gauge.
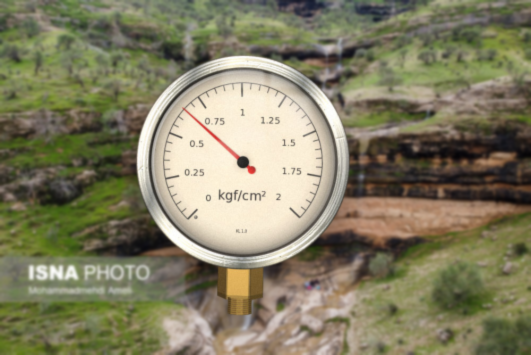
0.65 kg/cm²
